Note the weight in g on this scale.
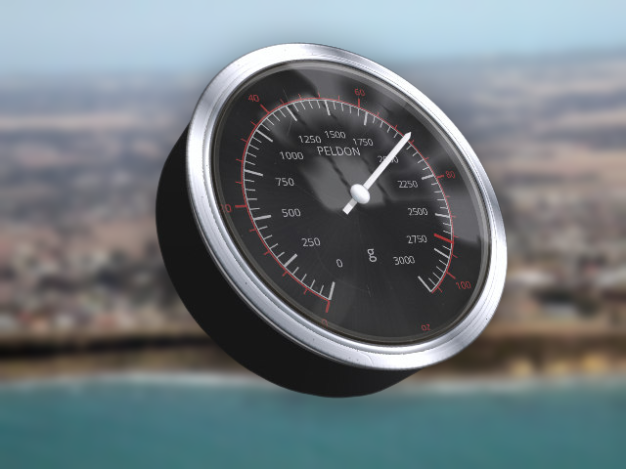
2000 g
